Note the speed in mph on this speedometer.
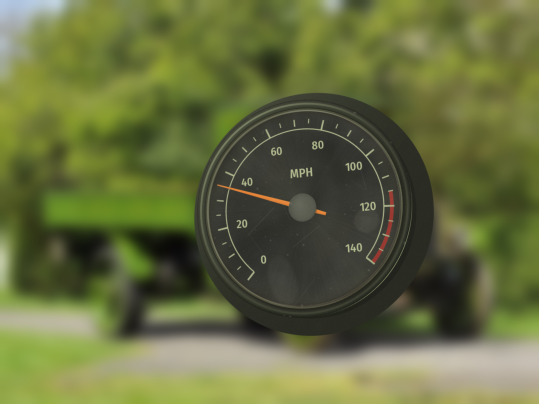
35 mph
